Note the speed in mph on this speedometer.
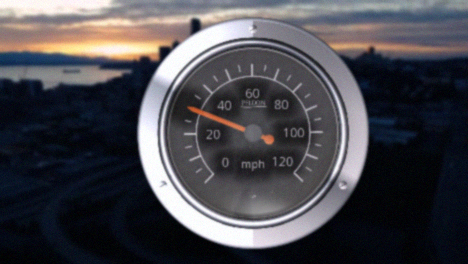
30 mph
